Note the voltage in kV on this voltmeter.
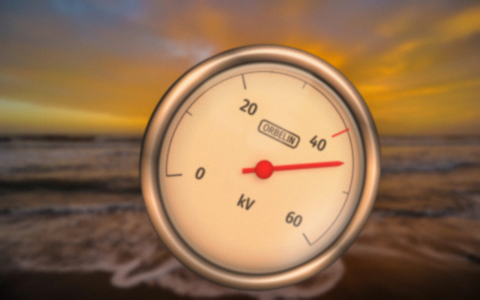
45 kV
